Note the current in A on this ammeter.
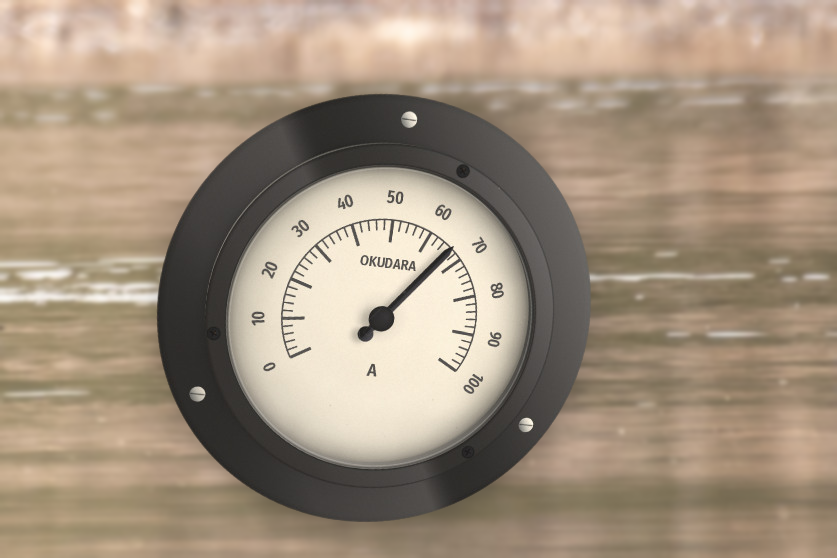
66 A
